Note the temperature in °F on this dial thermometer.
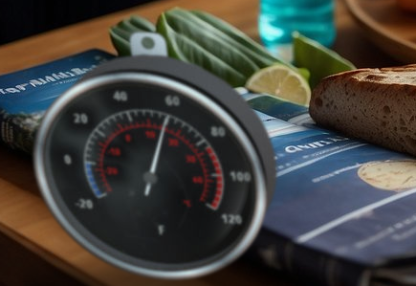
60 °F
